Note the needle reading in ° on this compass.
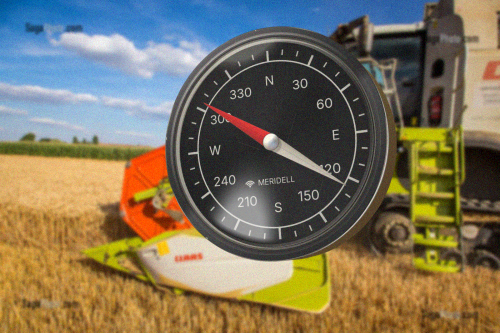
305 °
